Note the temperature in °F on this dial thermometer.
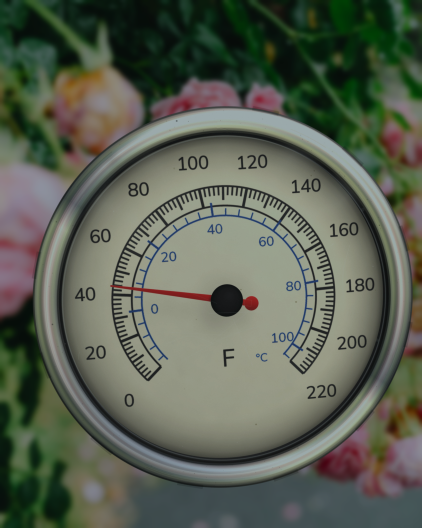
44 °F
